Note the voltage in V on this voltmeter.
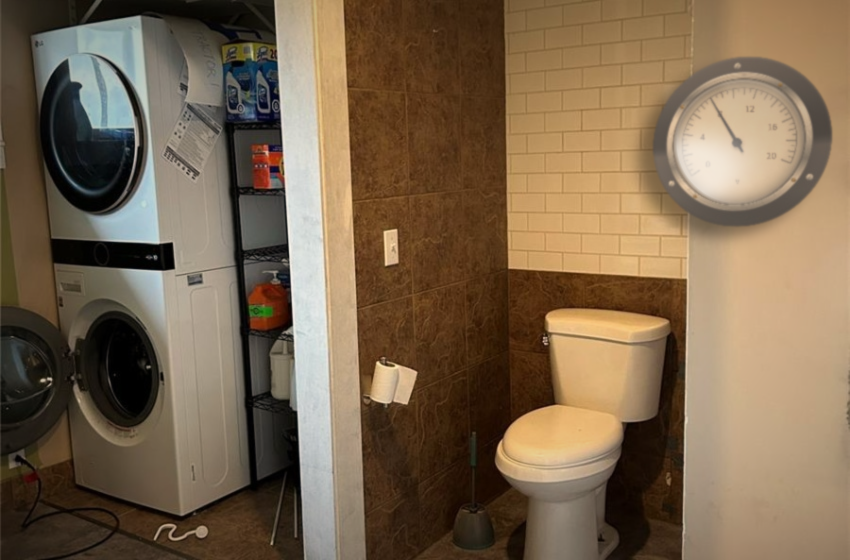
8 V
